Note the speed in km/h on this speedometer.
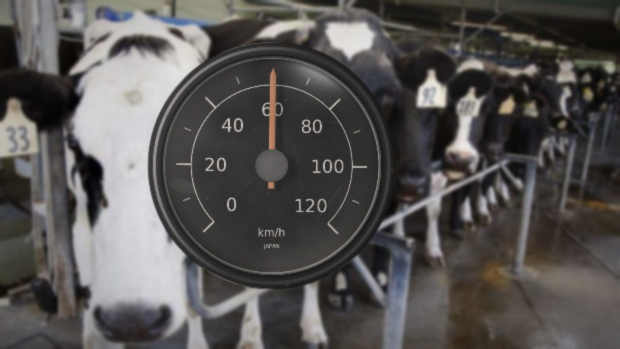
60 km/h
